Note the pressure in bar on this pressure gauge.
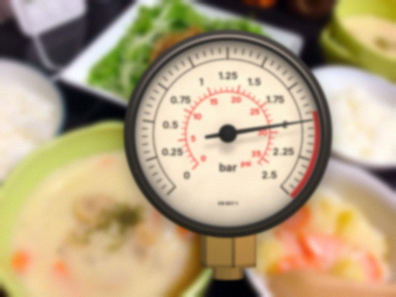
2 bar
